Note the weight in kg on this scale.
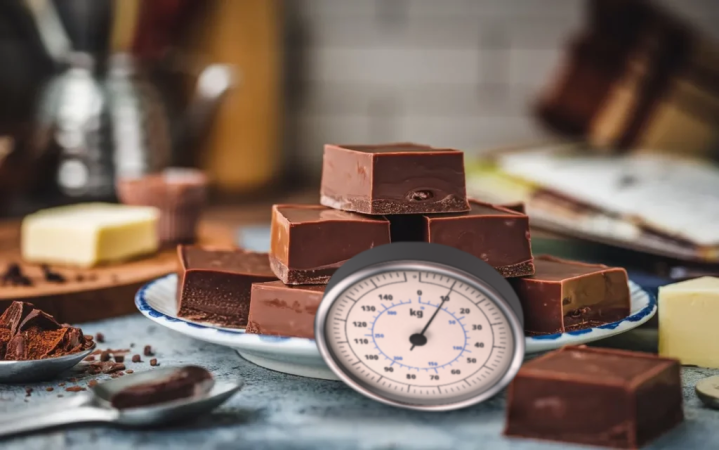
10 kg
